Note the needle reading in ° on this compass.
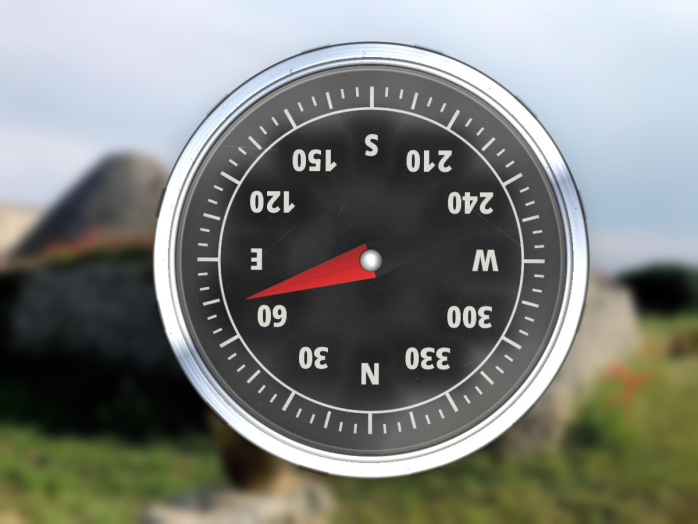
72.5 °
